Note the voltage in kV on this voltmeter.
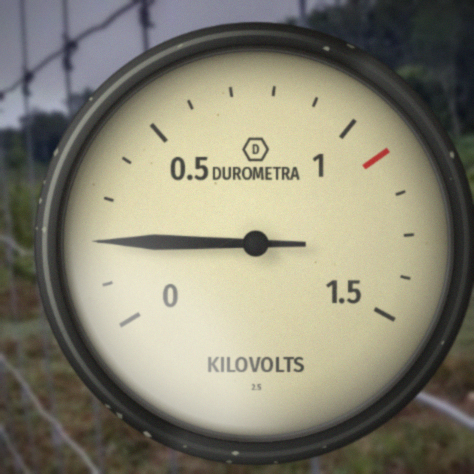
0.2 kV
